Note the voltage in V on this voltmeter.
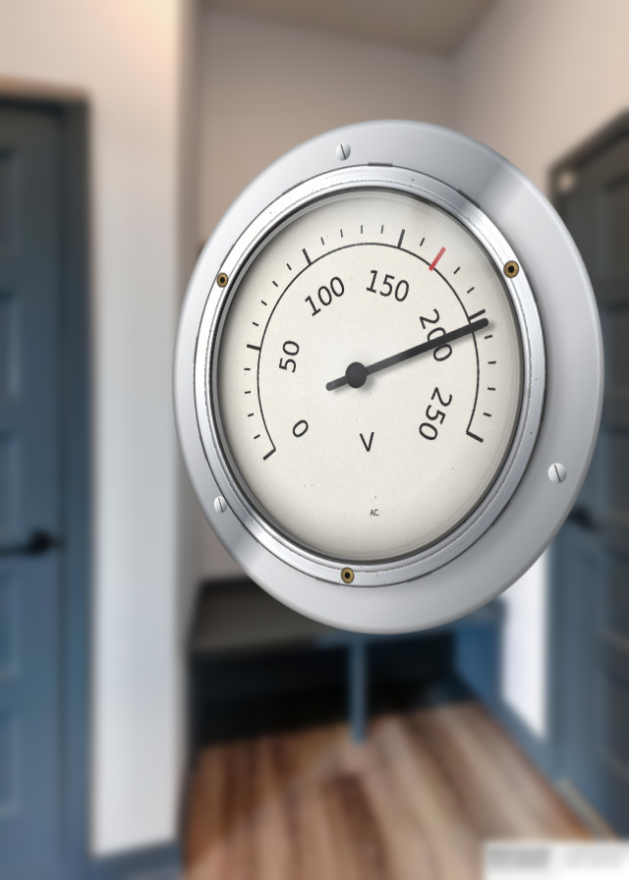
205 V
